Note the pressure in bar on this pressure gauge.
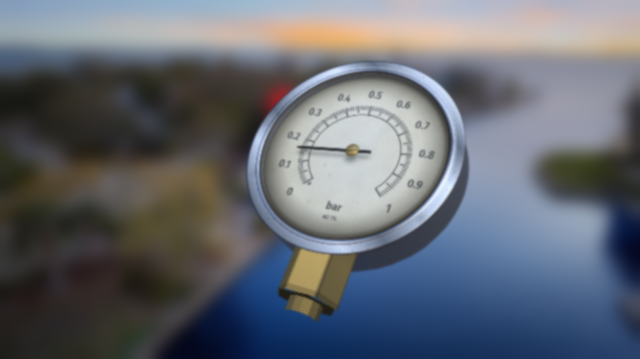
0.15 bar
